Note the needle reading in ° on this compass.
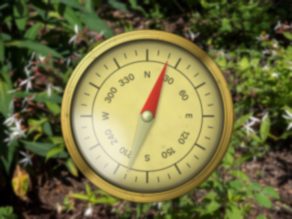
20 °
